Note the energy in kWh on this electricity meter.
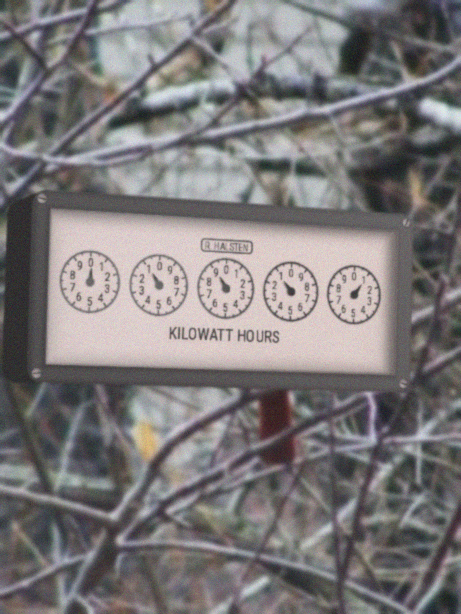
911 kWh
